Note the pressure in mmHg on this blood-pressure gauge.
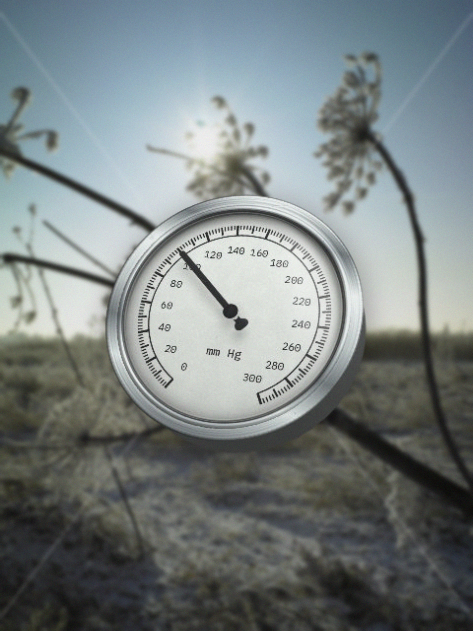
100 mmHg
